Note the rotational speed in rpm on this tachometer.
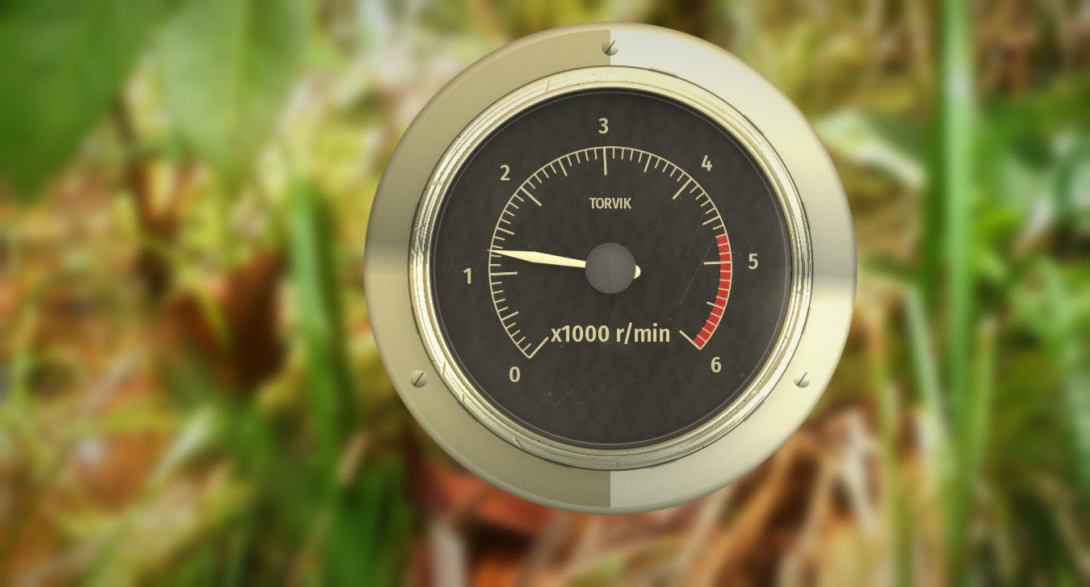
1250 rpm
